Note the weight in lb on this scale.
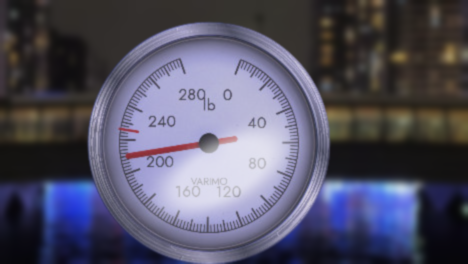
210 lb
